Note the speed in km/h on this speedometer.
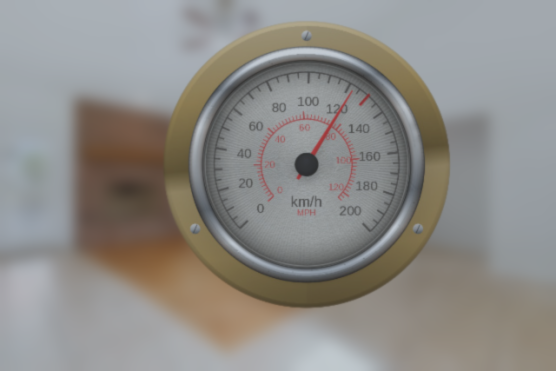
122.5 km/h
